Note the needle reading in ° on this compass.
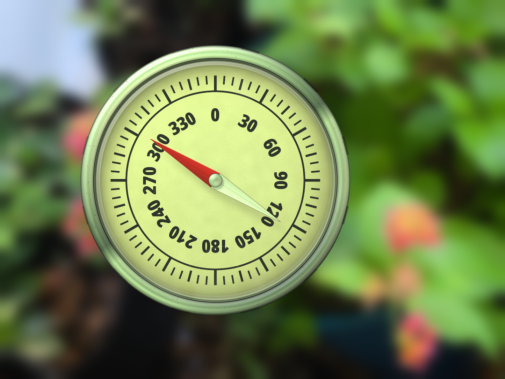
302.5 °
